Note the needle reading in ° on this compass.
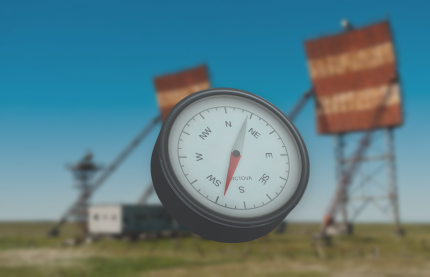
205 °
